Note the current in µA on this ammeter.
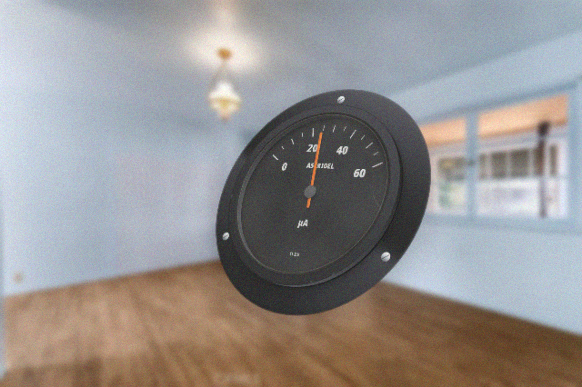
25 µA
